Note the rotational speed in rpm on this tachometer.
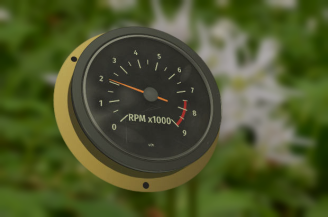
2000 rpm
